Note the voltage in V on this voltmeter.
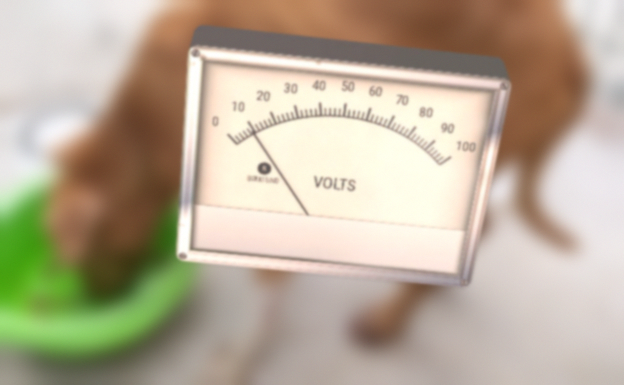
10 V
